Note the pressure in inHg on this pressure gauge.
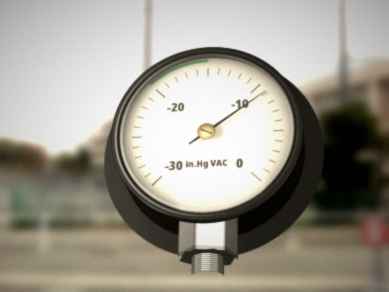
-9 inHg
